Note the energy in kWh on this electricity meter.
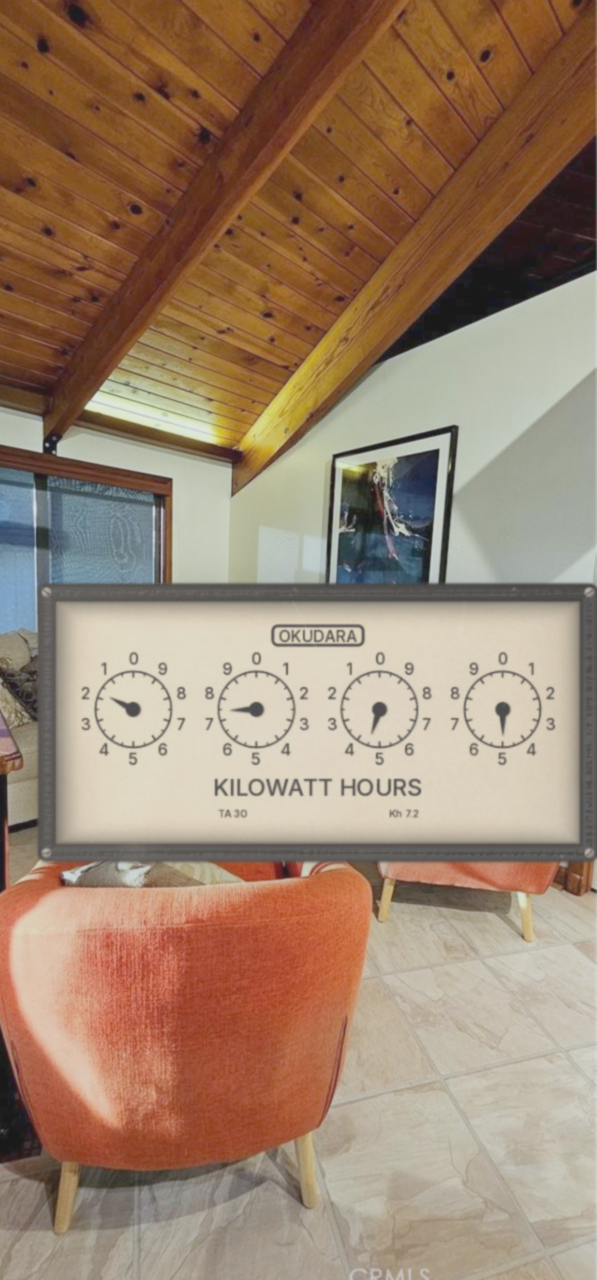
1745 kWh
